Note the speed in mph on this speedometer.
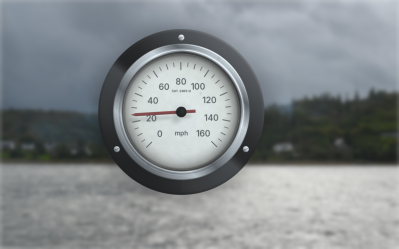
25 mph
